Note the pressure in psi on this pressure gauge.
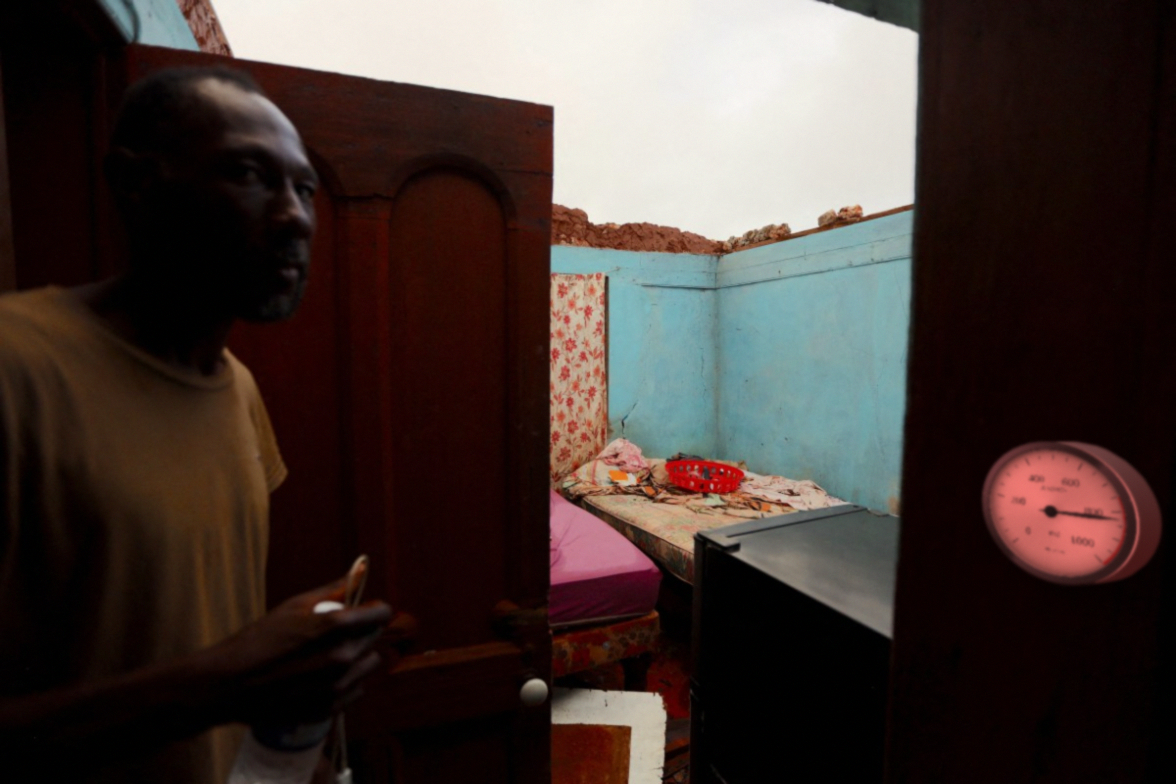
825 psi
